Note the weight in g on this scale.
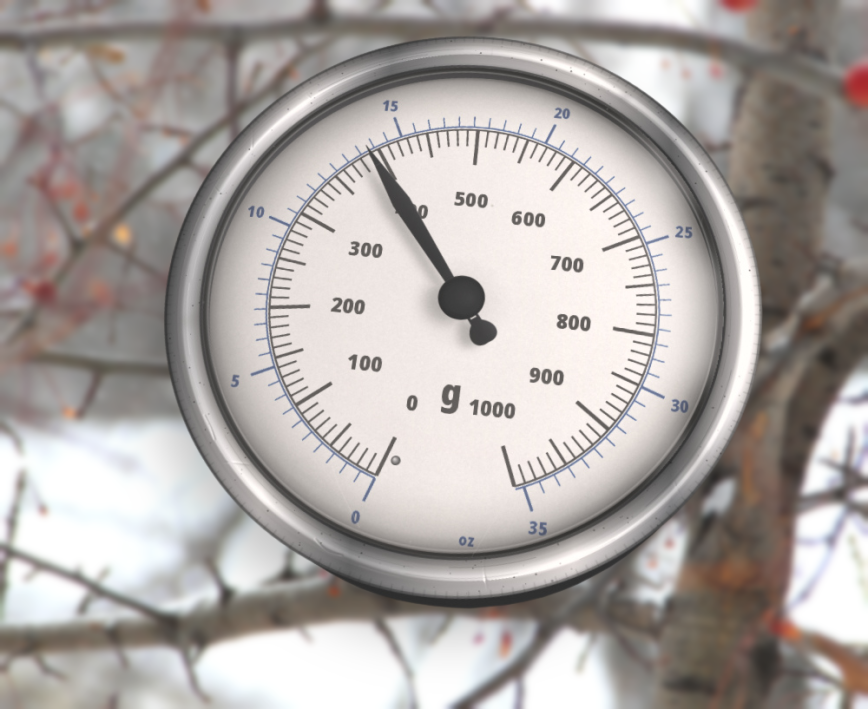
390 g
